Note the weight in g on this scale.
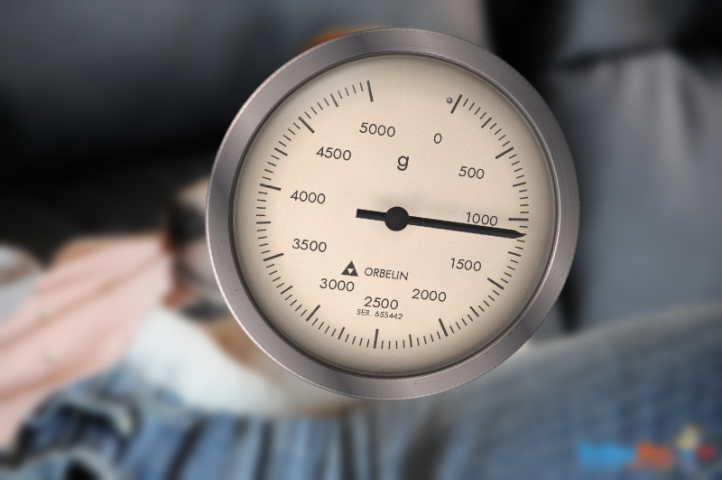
1100 g
